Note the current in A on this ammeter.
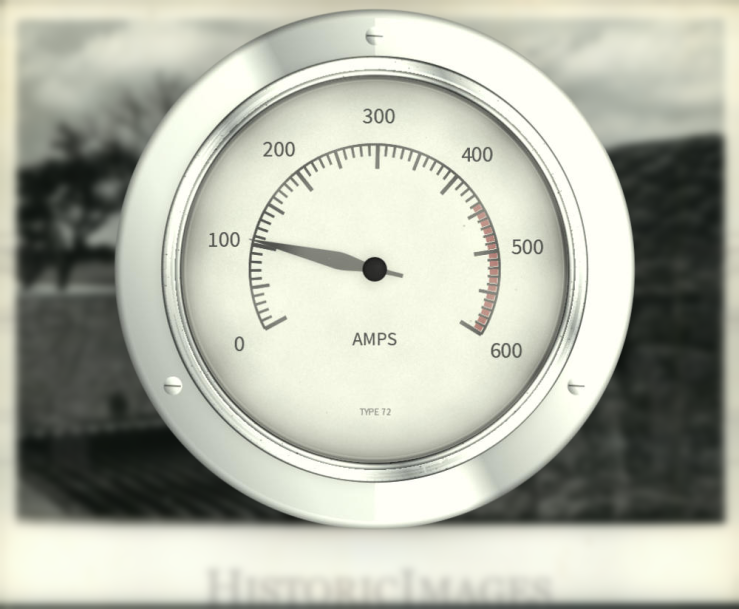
105 A
